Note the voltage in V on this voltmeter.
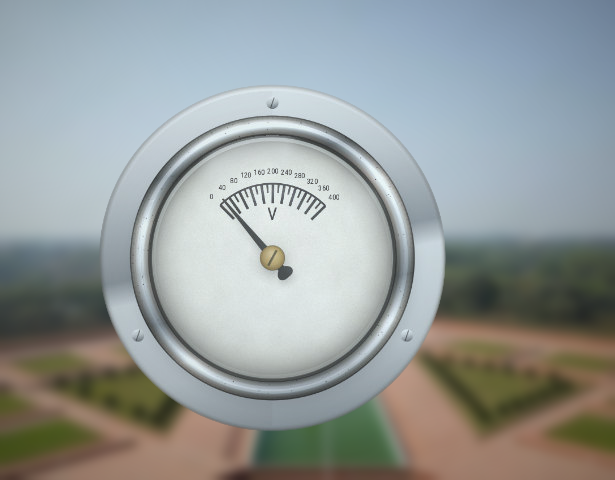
20 V
